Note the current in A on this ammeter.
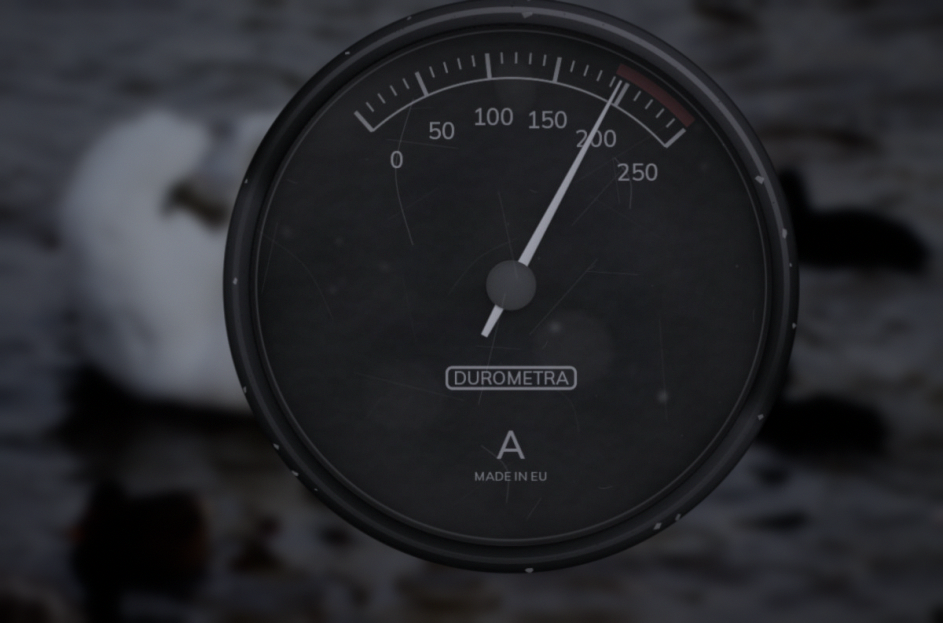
195 A
